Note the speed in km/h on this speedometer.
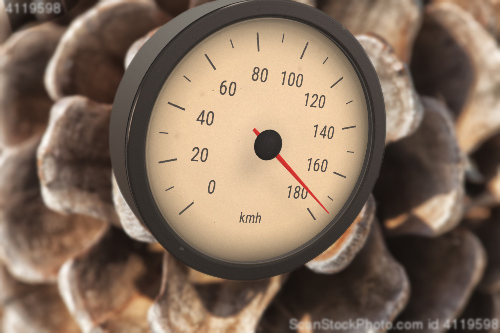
175 km/h
